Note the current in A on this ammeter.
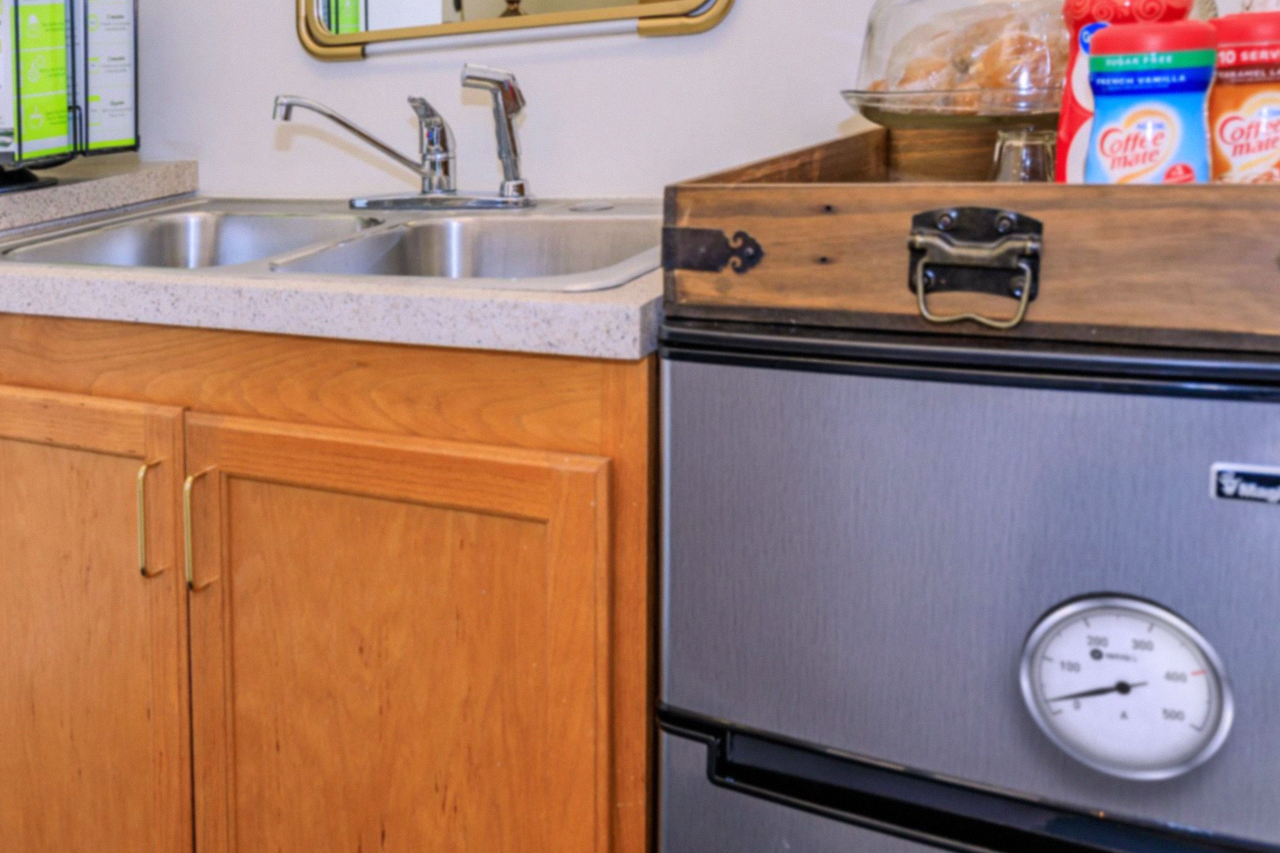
25 A
